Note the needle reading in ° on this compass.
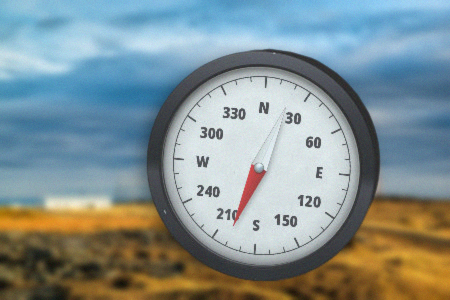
200 °
